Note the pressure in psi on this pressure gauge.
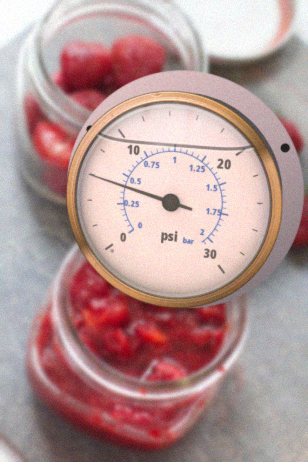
6 psi
